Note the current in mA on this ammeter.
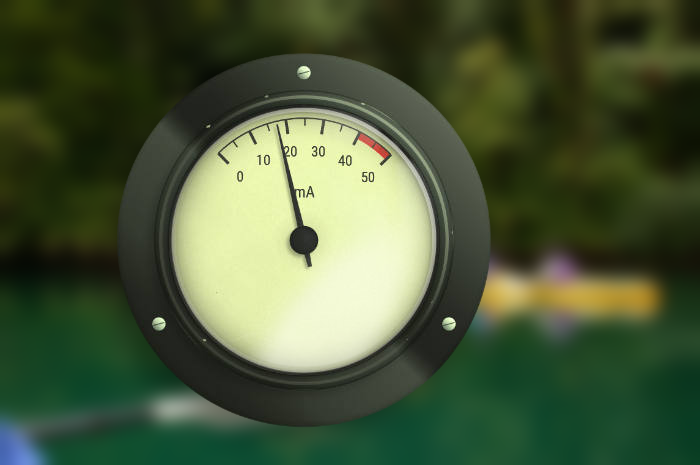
17.5 mA
